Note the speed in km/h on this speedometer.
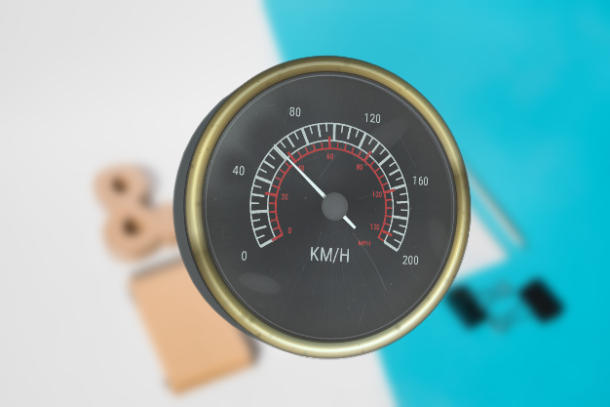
60 km/h
